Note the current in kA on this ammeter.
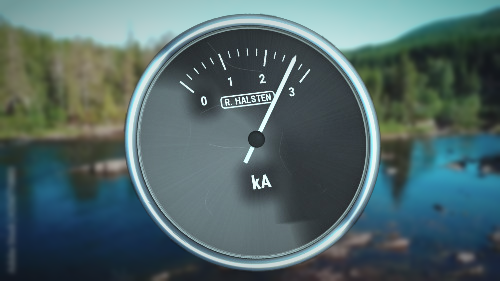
2.6 kA
